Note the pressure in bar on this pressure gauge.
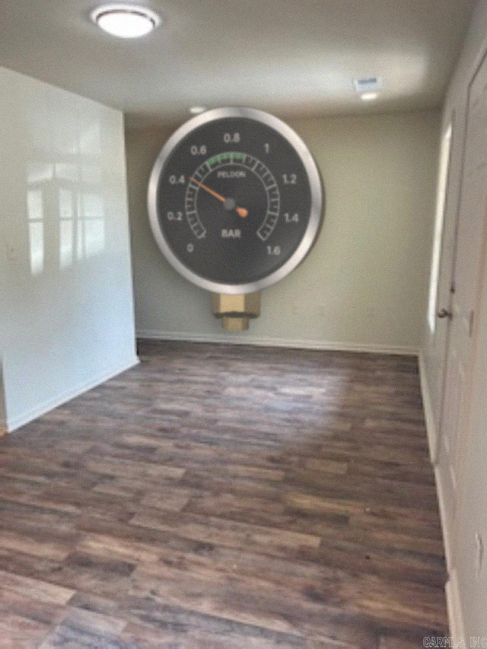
0.45 bar
